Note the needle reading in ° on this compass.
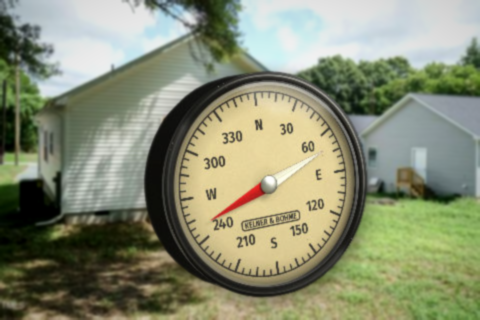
250 °
